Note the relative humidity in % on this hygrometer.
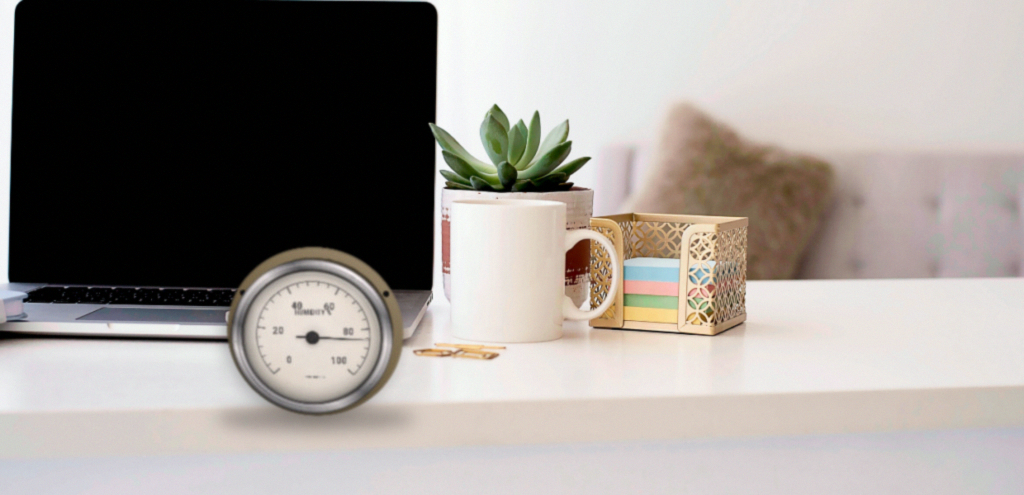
84 %
